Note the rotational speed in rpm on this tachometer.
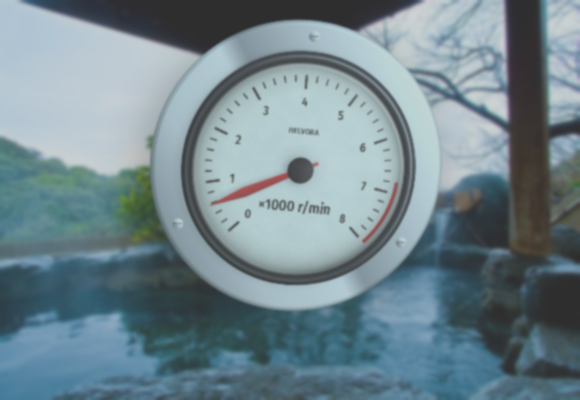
600 rpm
